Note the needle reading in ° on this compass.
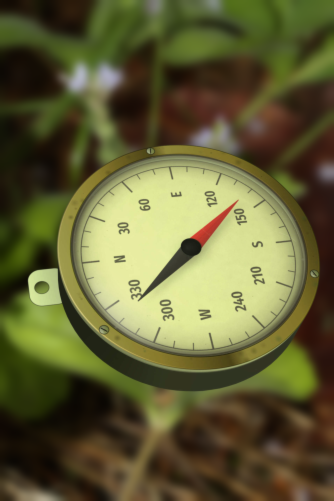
140 °
